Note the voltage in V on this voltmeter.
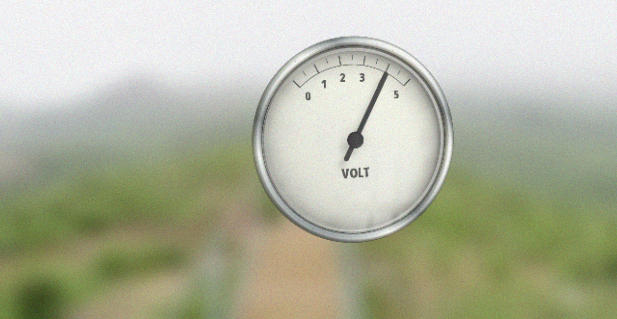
4 V
